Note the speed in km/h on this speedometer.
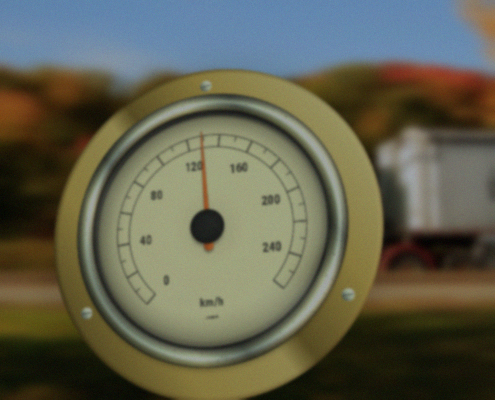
130 km/h
